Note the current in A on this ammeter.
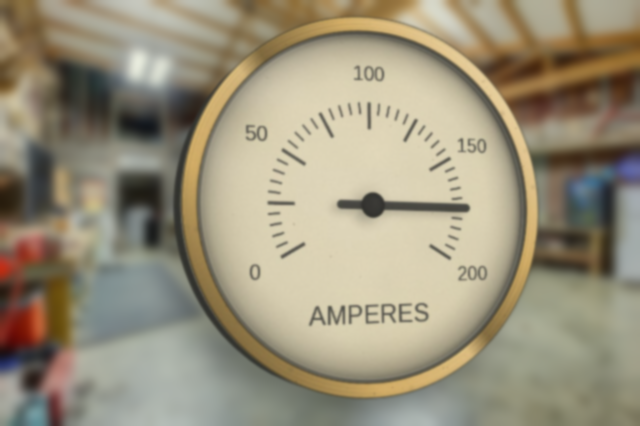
175 A
